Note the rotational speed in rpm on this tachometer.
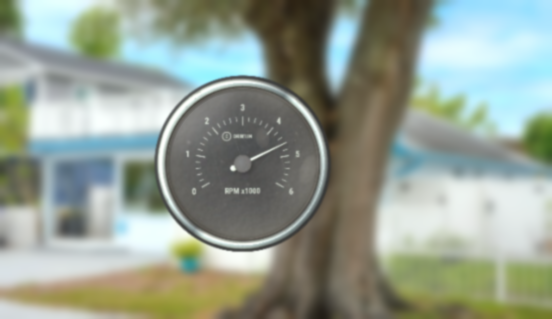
4600 rpm
